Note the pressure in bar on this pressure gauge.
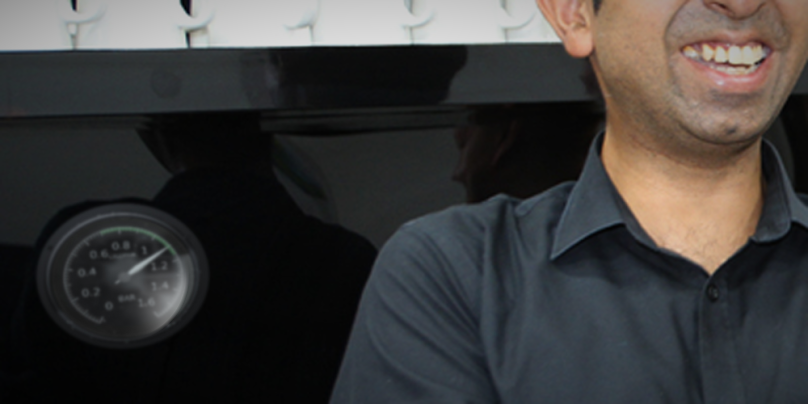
1.1 bar
